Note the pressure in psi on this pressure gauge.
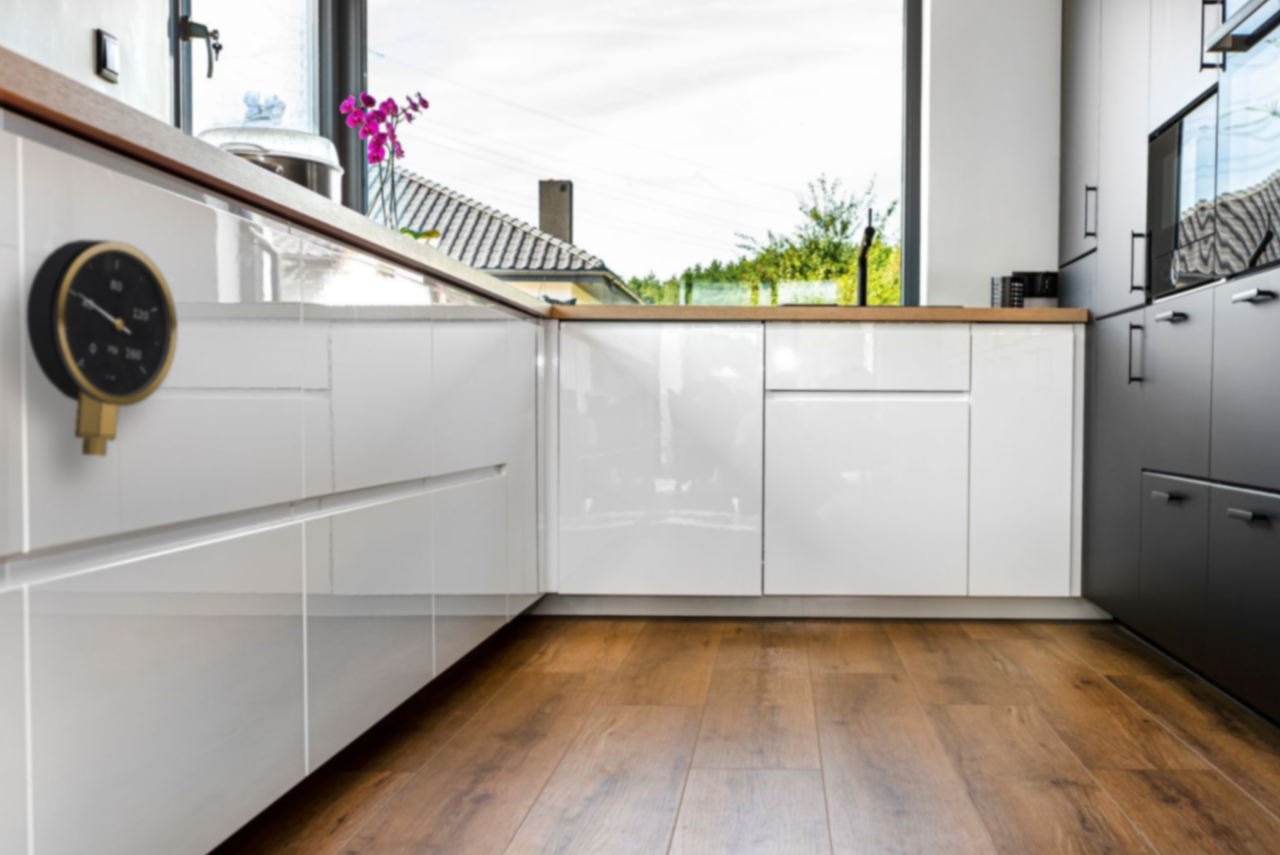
40 psi
